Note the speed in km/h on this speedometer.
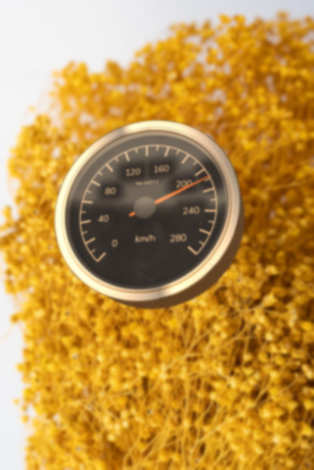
210 km/h
